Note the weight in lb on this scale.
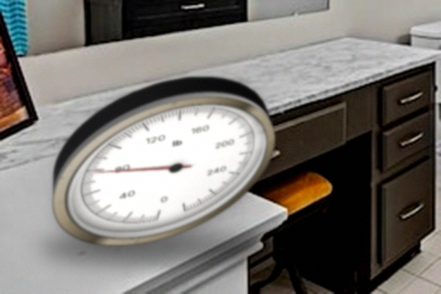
80 lb
